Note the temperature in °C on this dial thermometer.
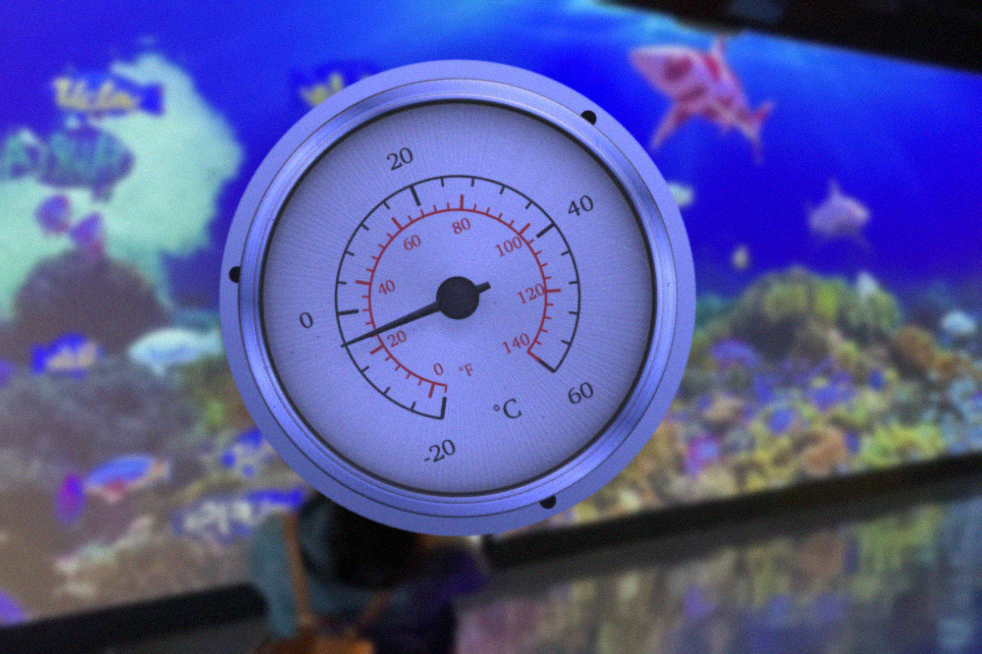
-4 °C
